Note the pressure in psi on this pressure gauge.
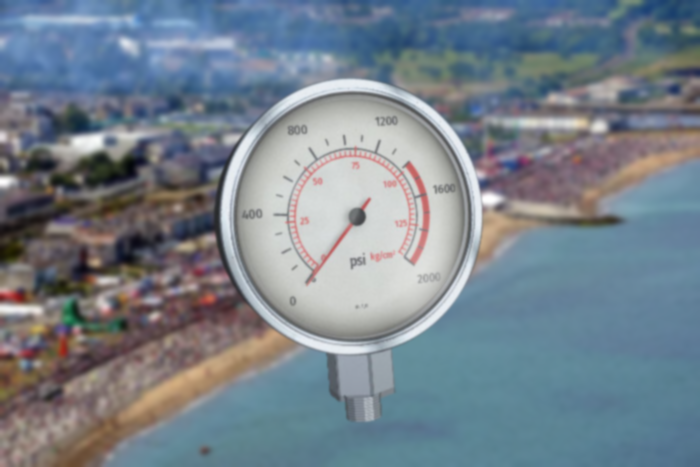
0 psi
